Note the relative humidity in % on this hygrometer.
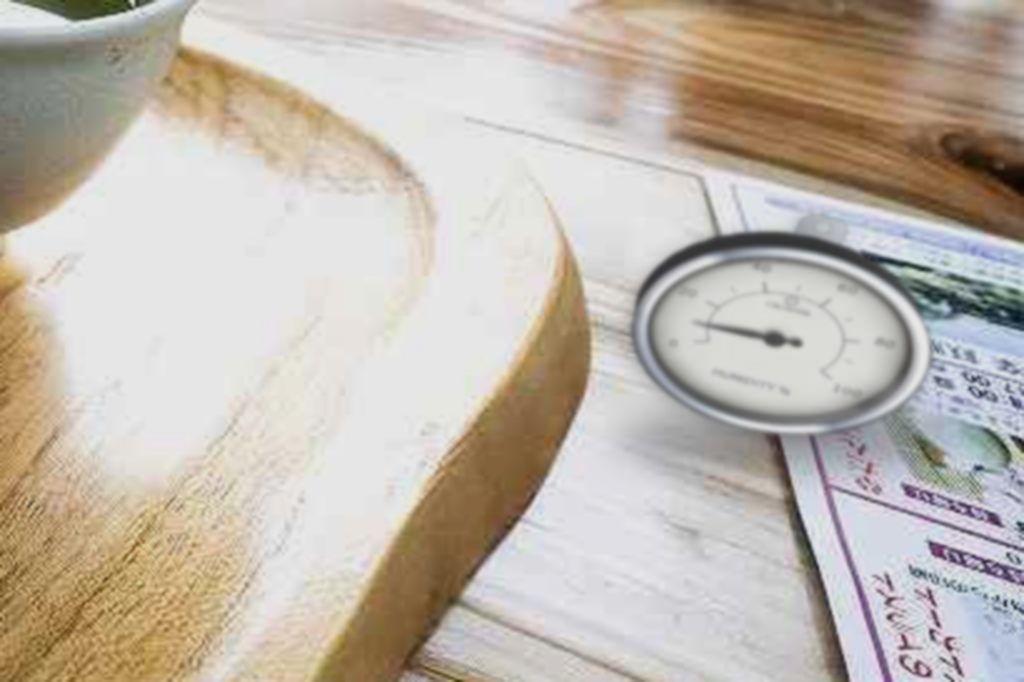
10 %
